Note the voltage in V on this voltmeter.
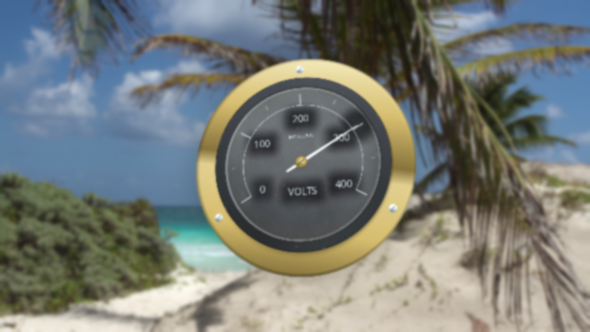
300 V
